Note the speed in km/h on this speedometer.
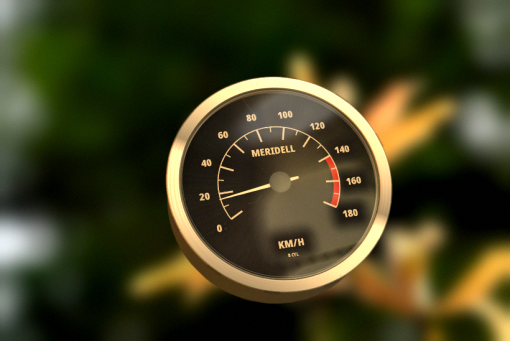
15 km/h
